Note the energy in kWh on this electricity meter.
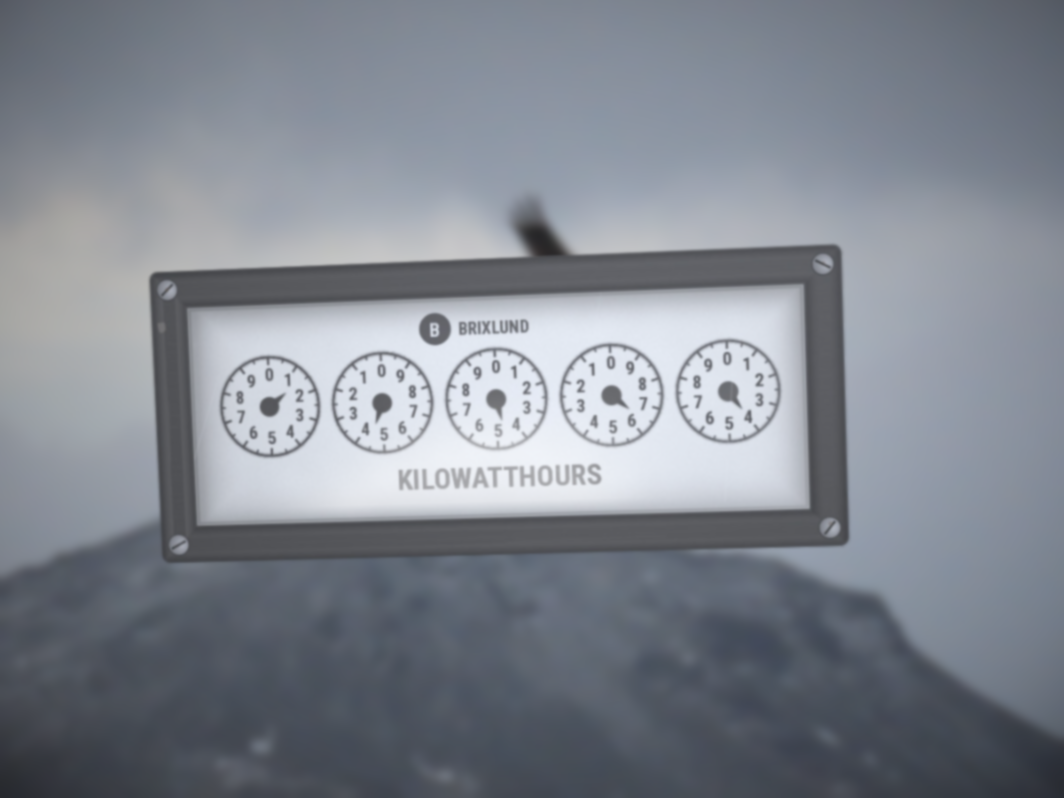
14464 kWh
